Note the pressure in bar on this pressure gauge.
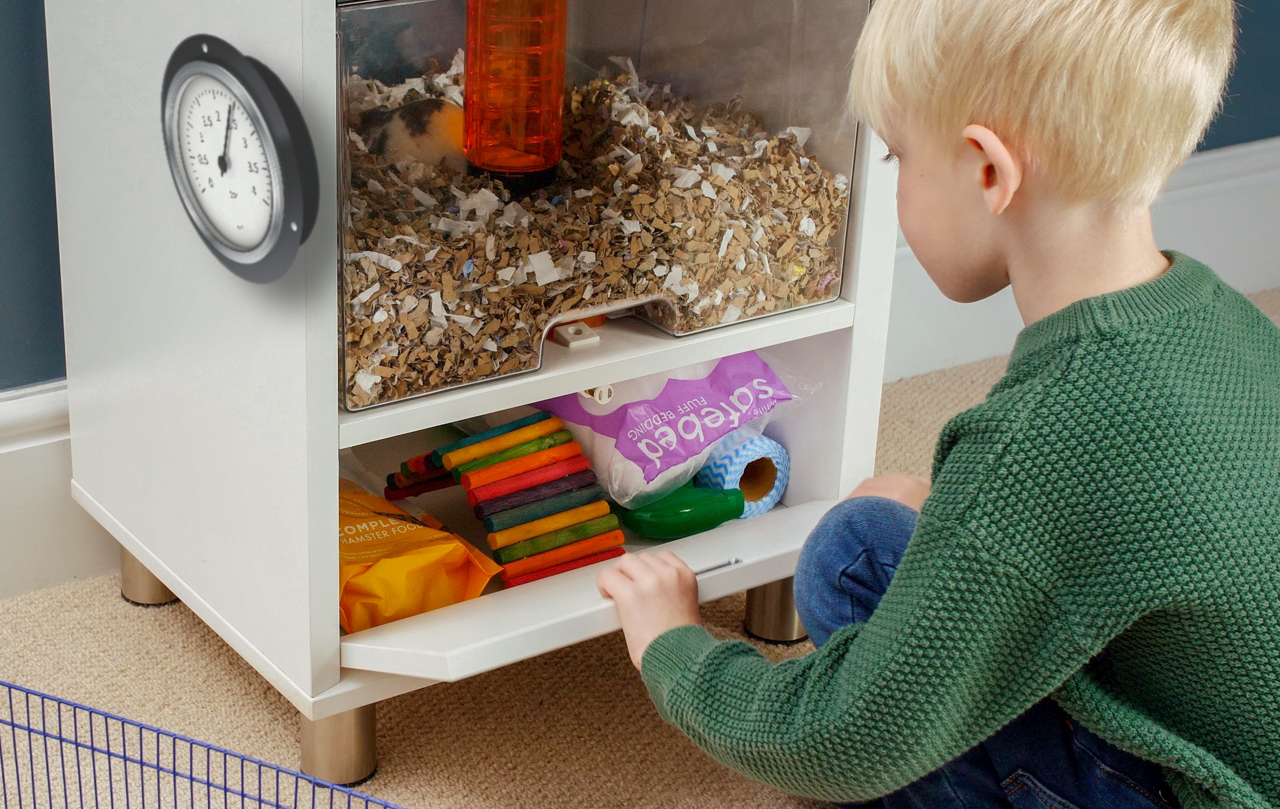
2.5 bar
